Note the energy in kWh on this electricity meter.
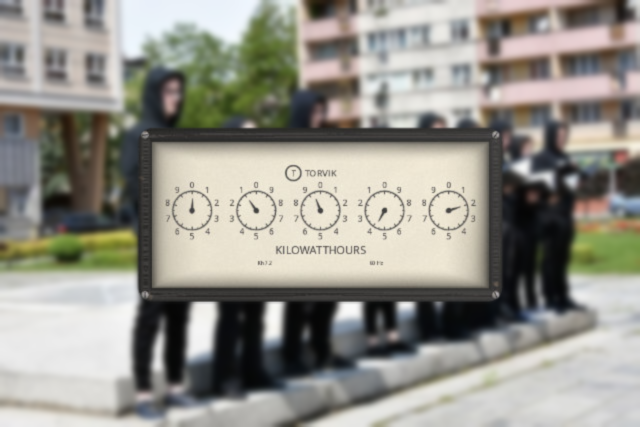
942 kWh
